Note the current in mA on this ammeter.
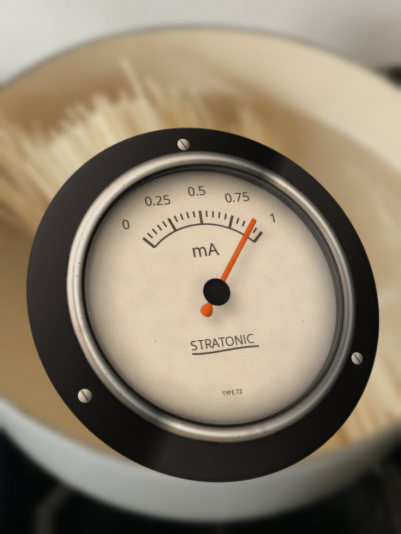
0.9 mA
